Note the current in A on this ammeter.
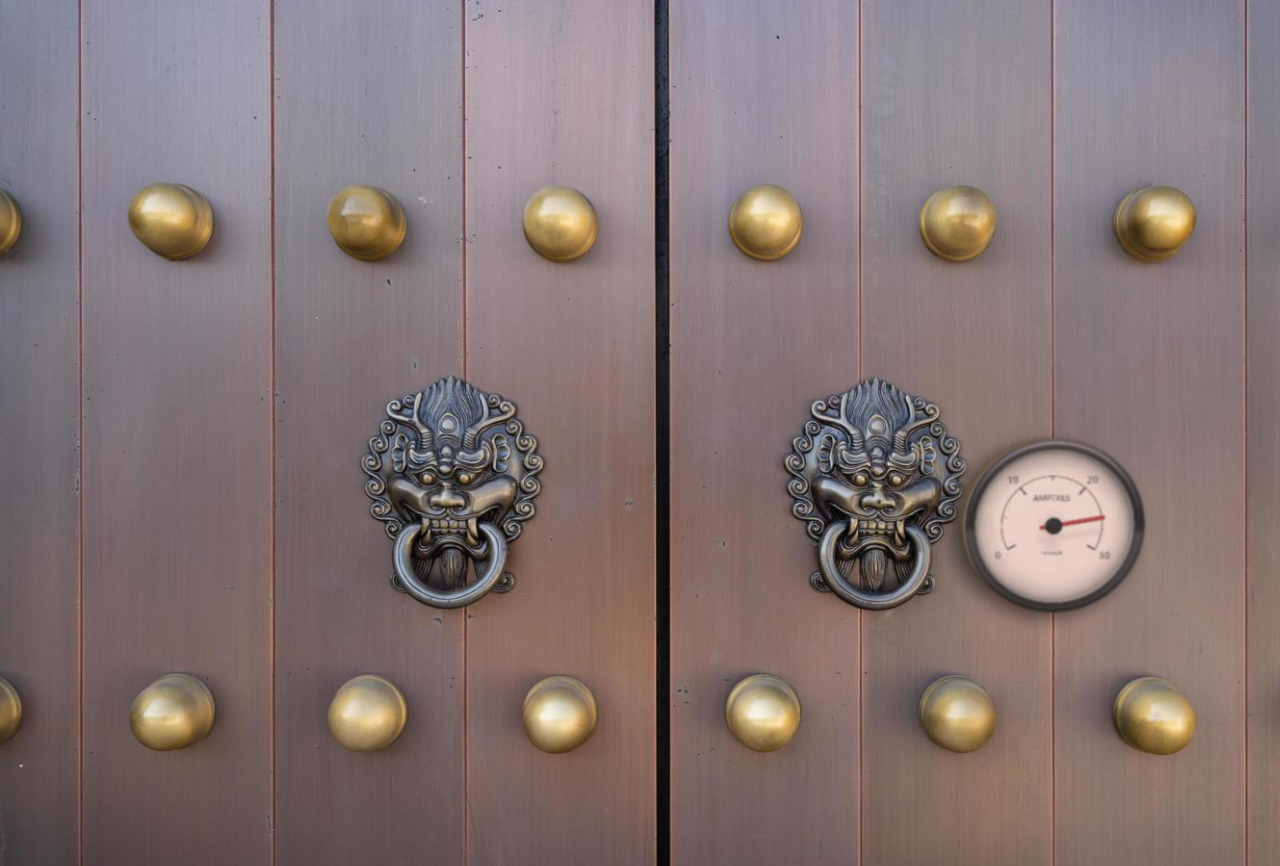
25 A
